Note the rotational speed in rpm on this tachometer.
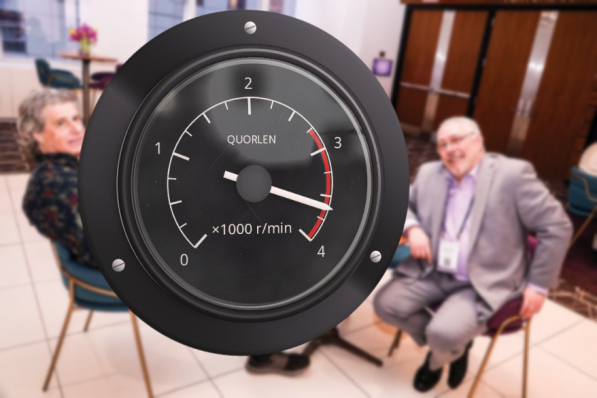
3625 rpm
